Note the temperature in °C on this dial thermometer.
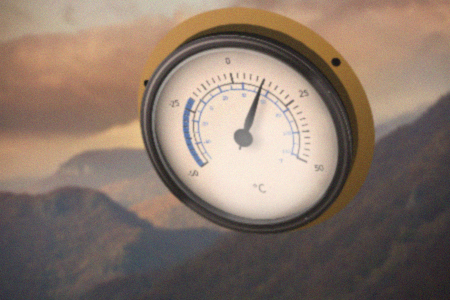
12.5 °C
